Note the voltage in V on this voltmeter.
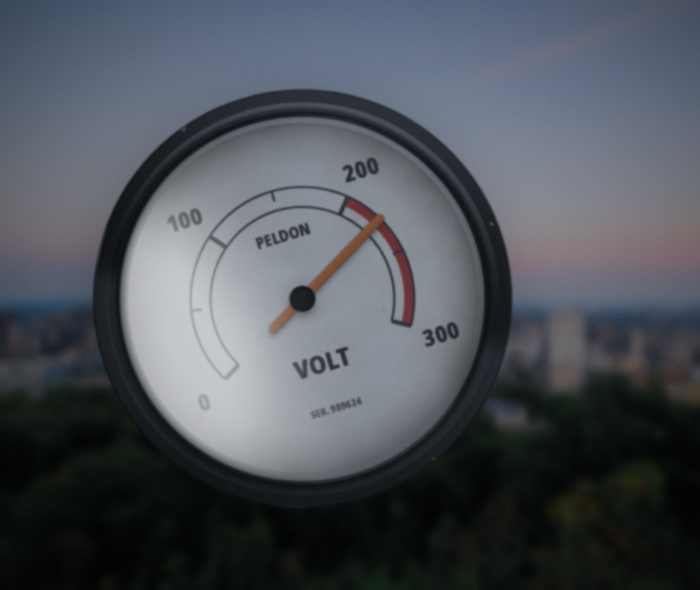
225 V
